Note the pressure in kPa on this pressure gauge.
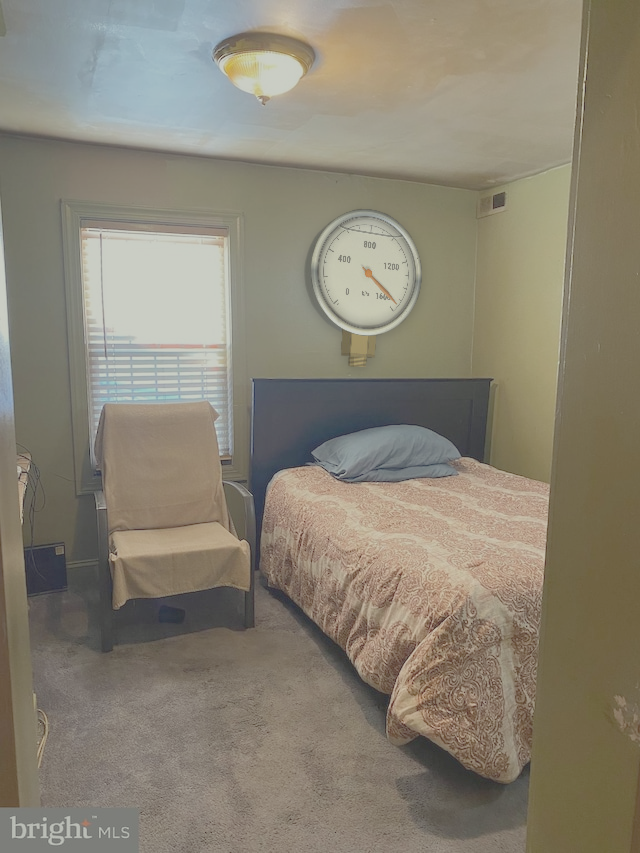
1550 kPa
